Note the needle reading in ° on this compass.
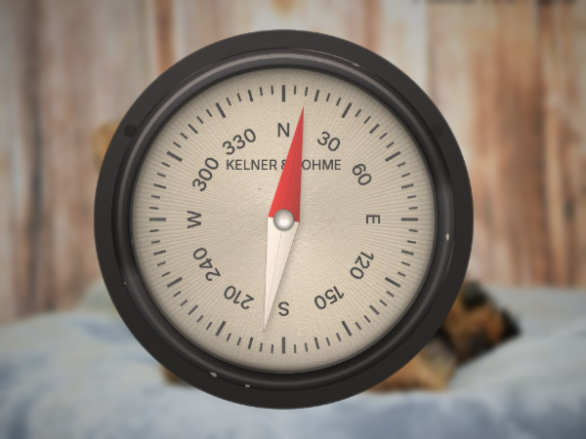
10 °
